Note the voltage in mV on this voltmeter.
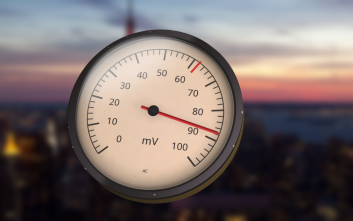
88 mV
